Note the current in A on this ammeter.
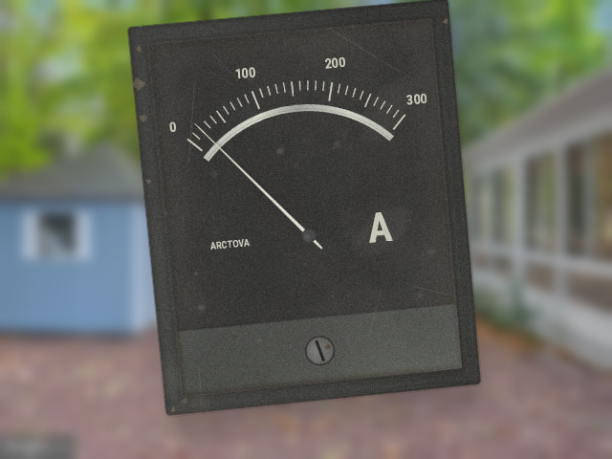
20 A
